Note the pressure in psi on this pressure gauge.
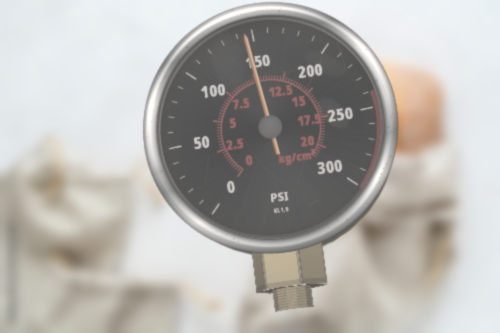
145 psi
